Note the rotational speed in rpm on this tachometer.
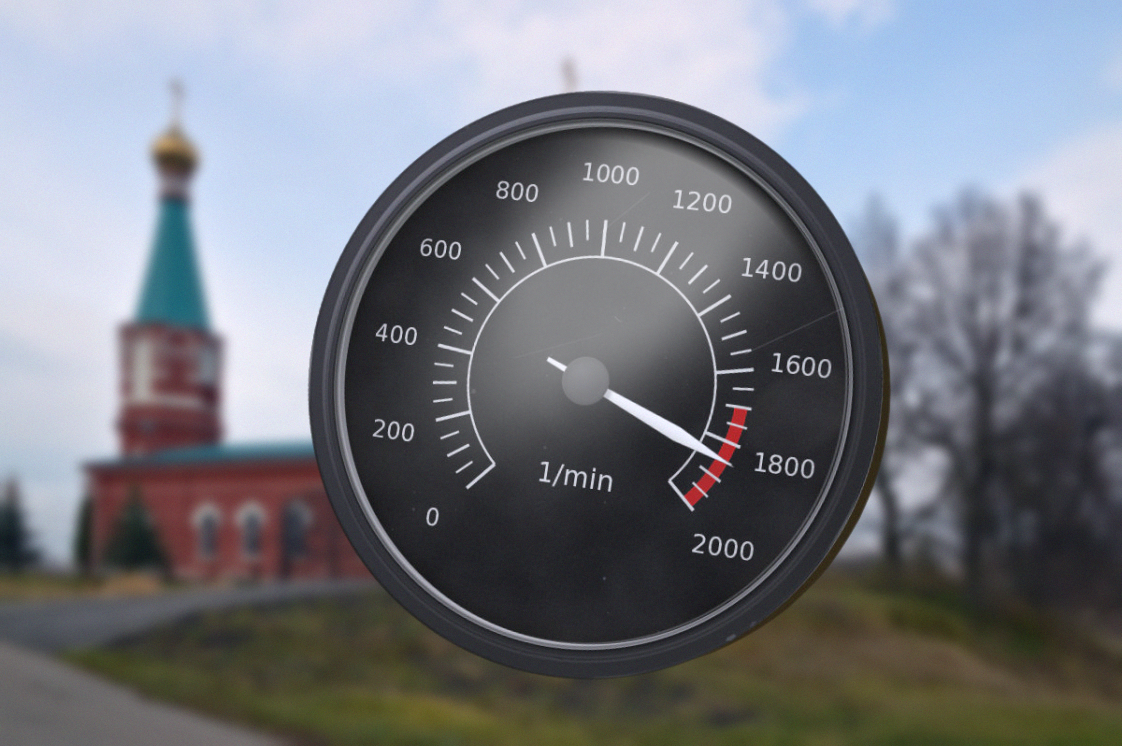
1850 rpm
